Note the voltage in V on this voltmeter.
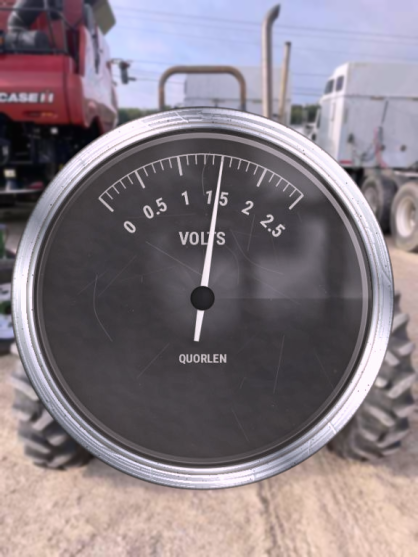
1.5 V
